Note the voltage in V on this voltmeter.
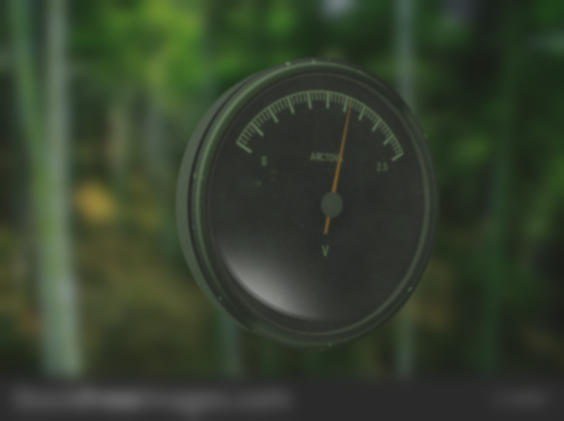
1.5 V
